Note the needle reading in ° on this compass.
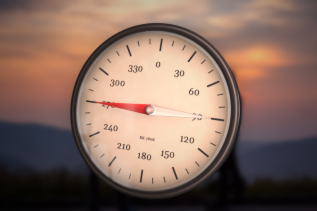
270 °
